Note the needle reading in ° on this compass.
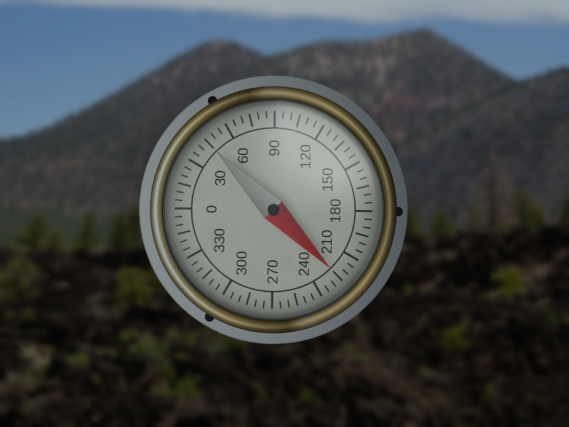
225 °
